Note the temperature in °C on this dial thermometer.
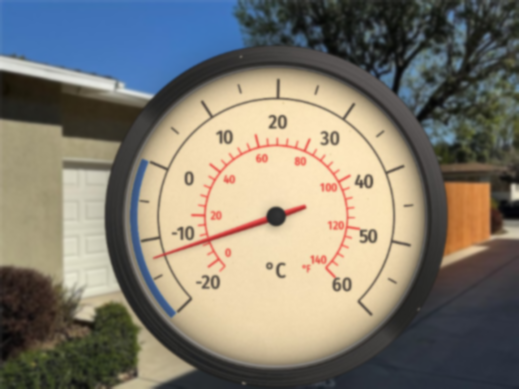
-12.5 °C
